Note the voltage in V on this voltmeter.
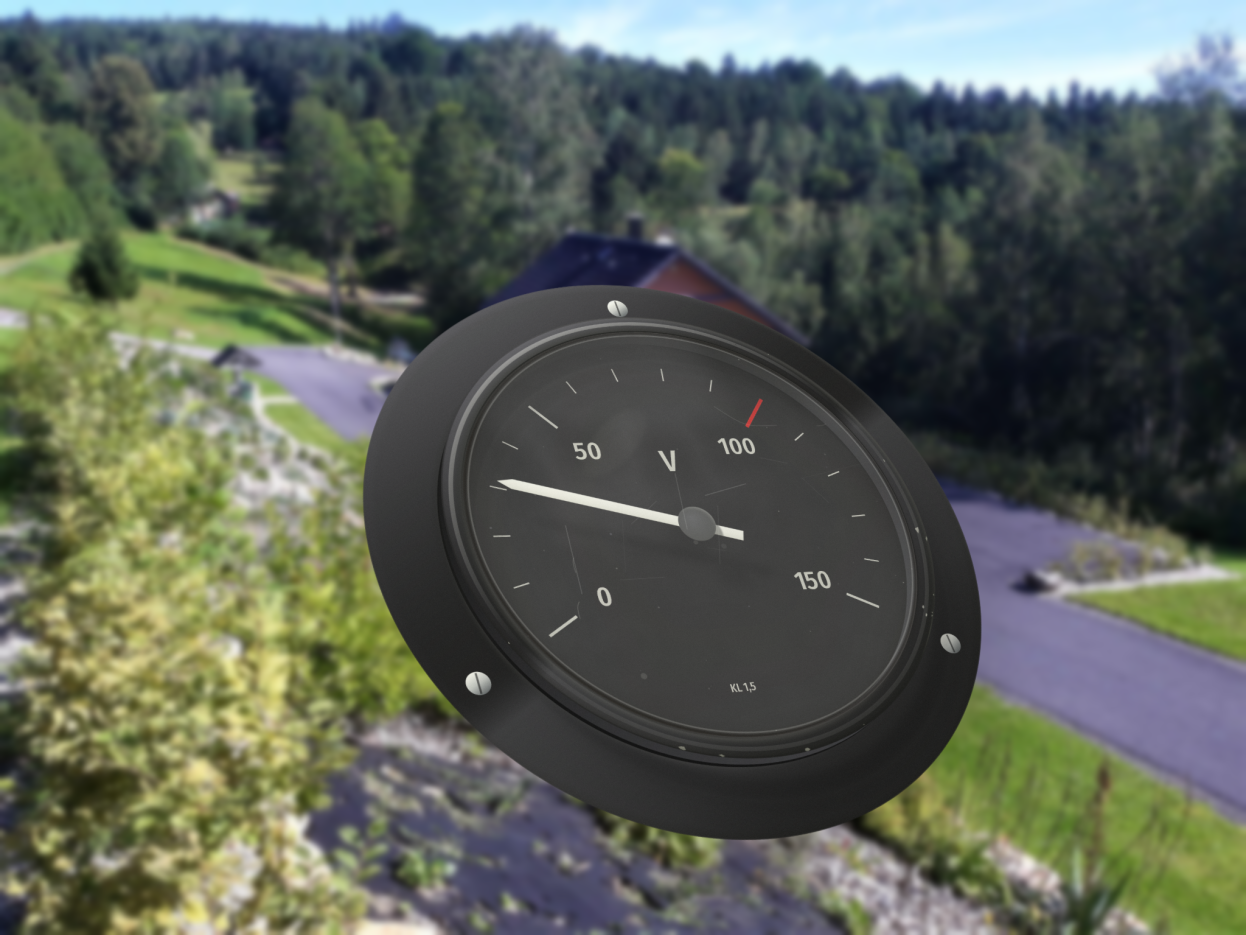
30 V
